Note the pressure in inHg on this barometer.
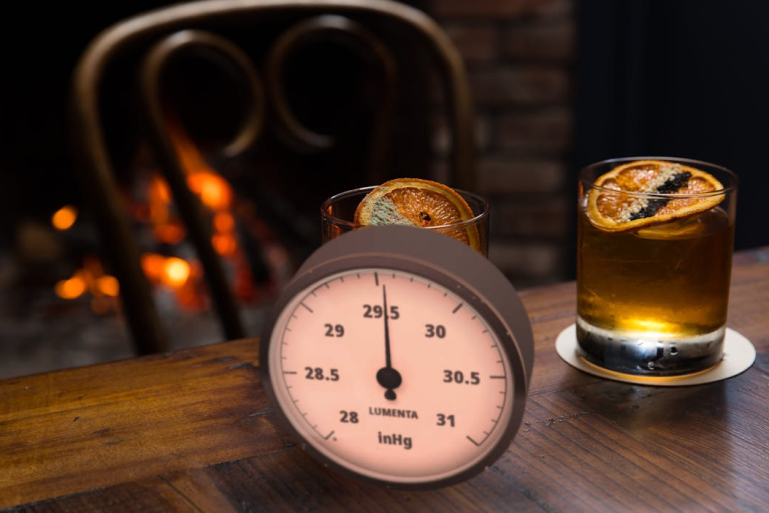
29.55 inHg
